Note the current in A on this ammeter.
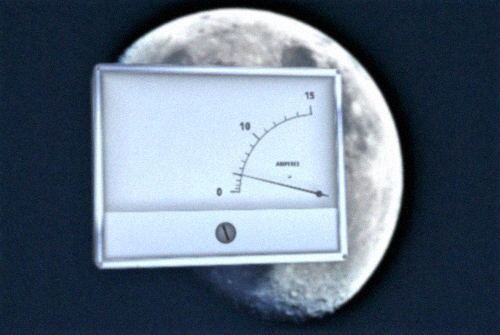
5 A
